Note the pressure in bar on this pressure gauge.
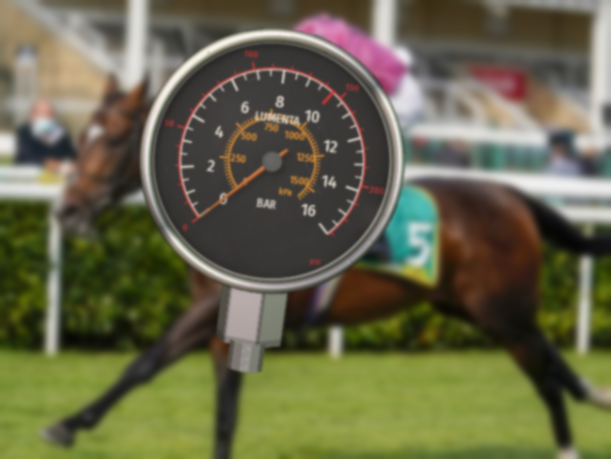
0 bar
